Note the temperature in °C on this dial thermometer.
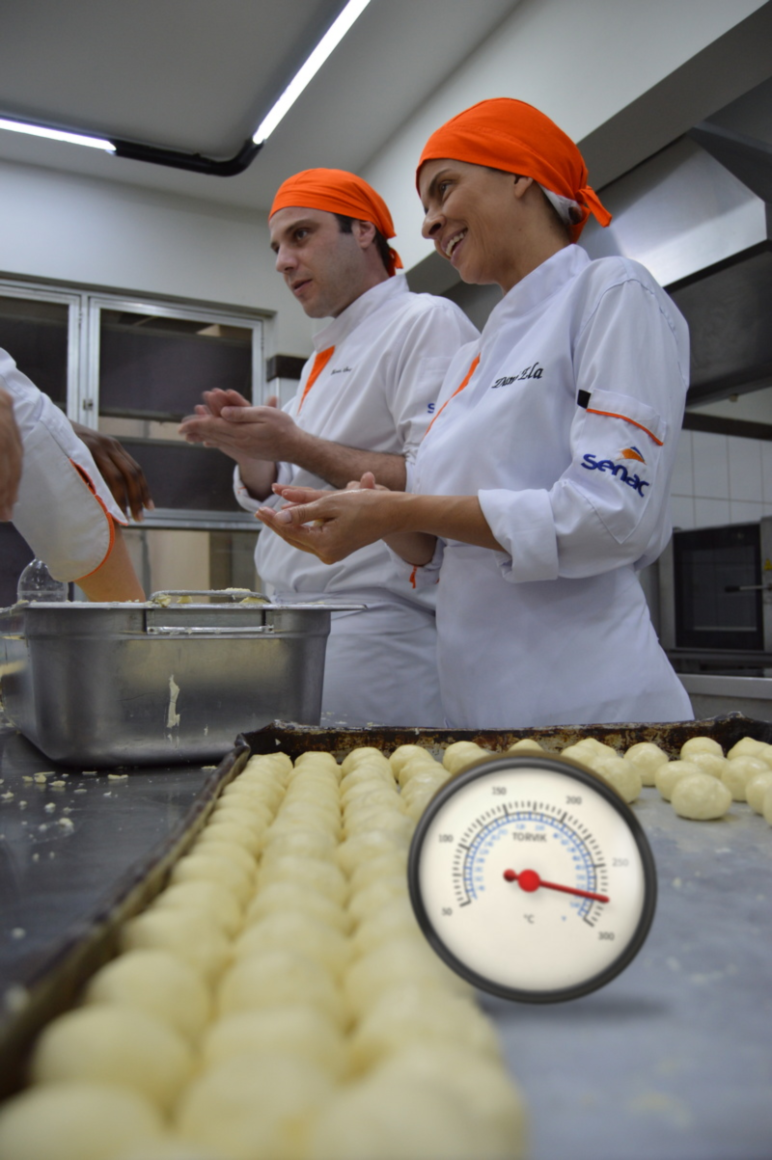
275 °C
